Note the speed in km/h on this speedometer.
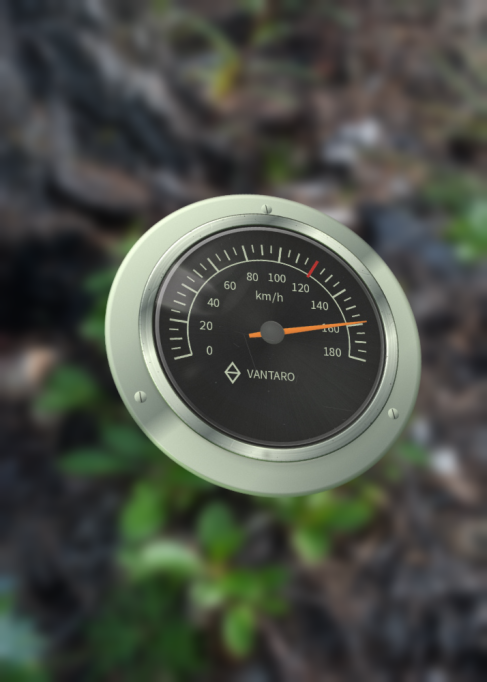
160 km/h
